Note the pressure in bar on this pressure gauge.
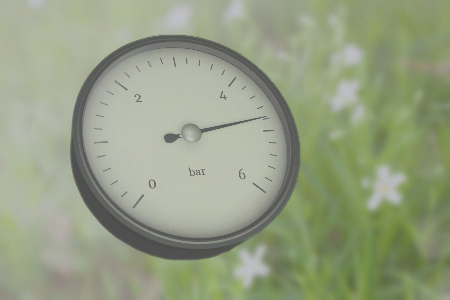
4.8 bar
